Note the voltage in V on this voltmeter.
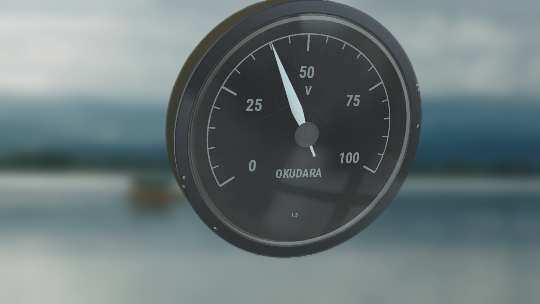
40 V
